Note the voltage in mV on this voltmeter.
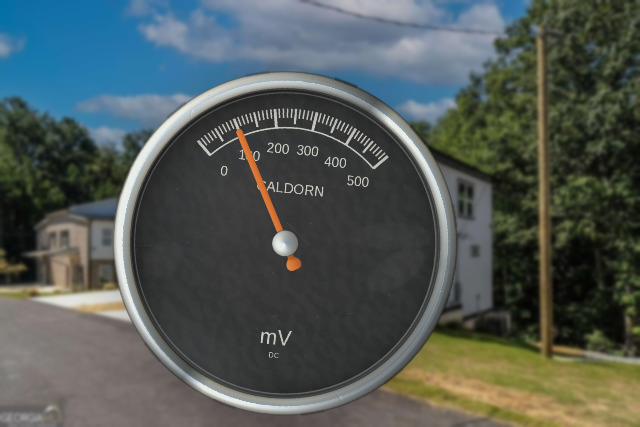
100 mV
